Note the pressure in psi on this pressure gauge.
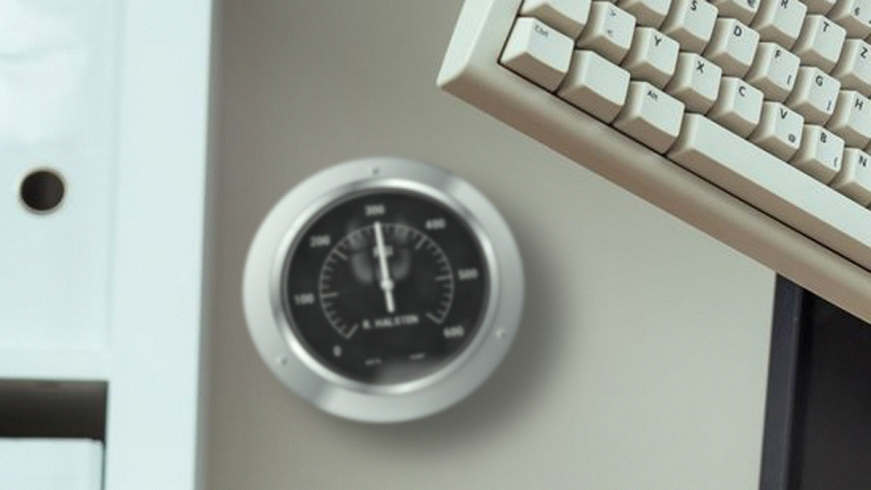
300 psi
